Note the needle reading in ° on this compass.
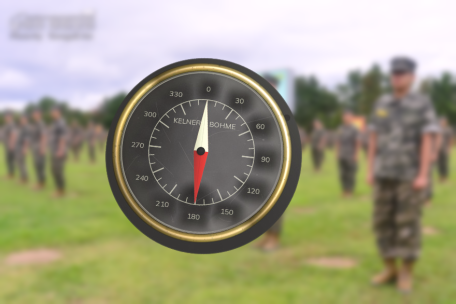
180 °
